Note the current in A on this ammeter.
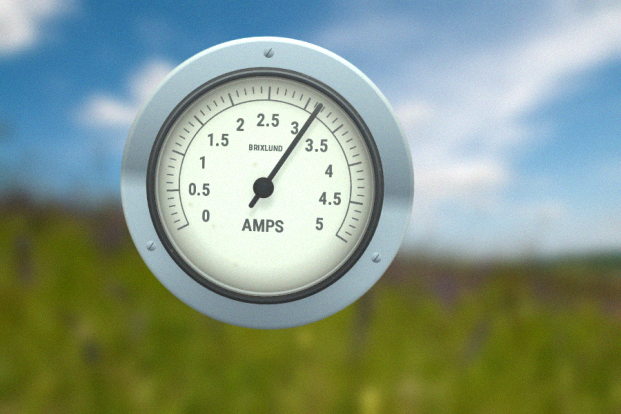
3.15 A
